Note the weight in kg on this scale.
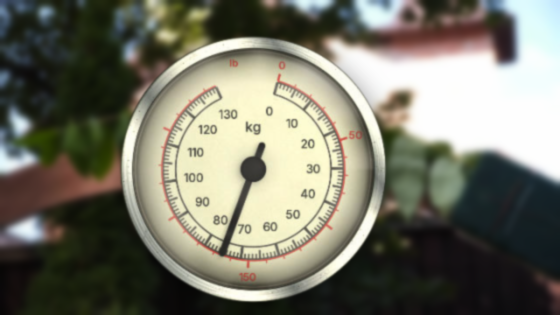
75 kg
